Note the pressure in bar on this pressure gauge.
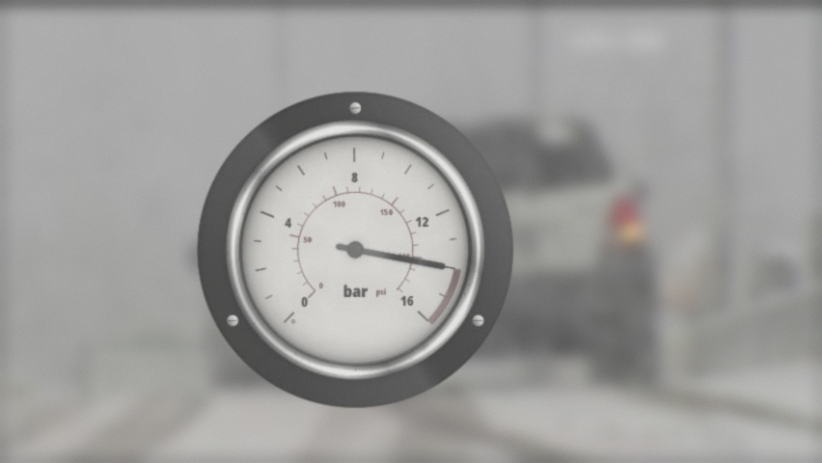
14 bar
